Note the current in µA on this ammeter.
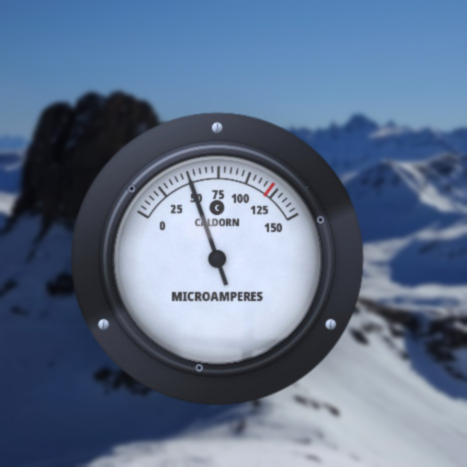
50 µA
